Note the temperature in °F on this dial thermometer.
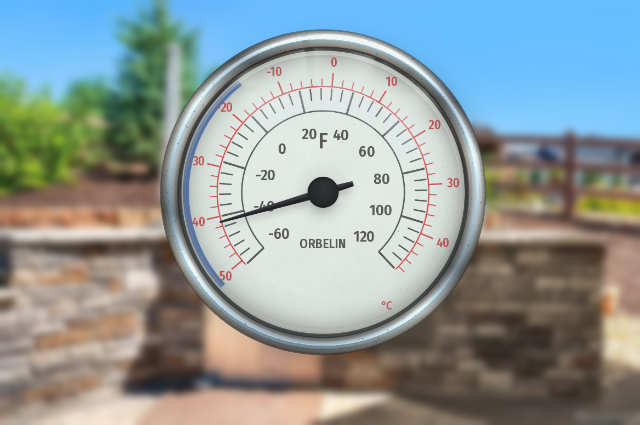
-42 °F
